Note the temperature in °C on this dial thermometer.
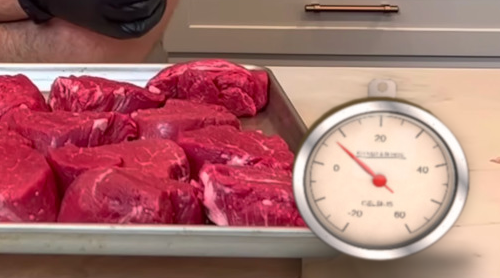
7.5 °C
